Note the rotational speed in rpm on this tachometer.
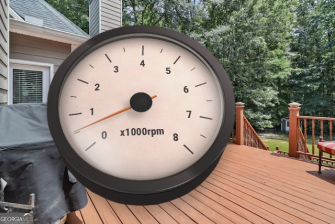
500 rpm
